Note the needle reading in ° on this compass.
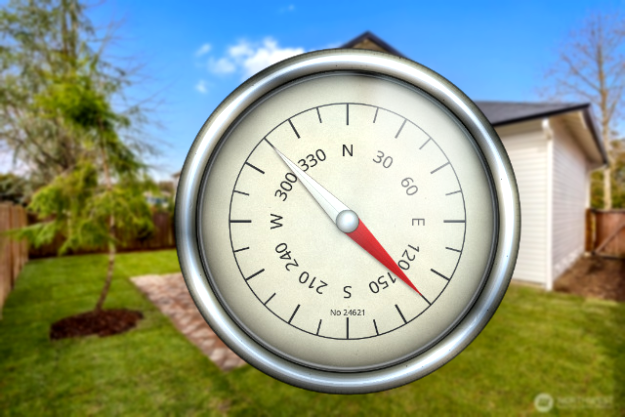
135 °
